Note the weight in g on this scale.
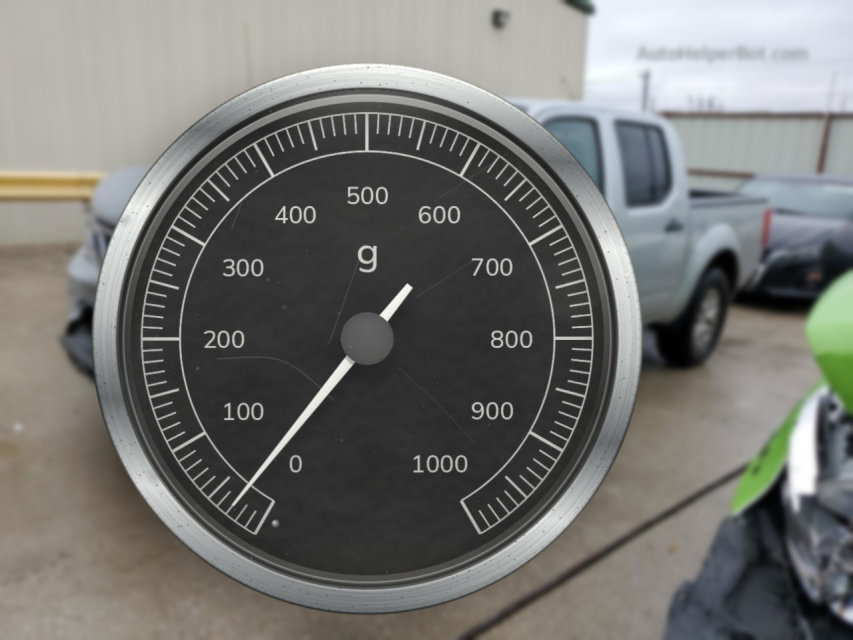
30 g
